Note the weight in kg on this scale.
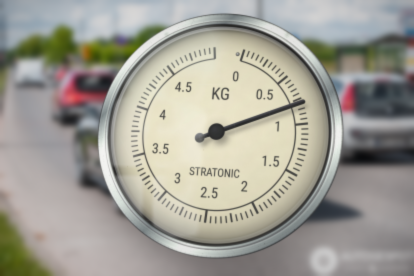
0.8 kg
